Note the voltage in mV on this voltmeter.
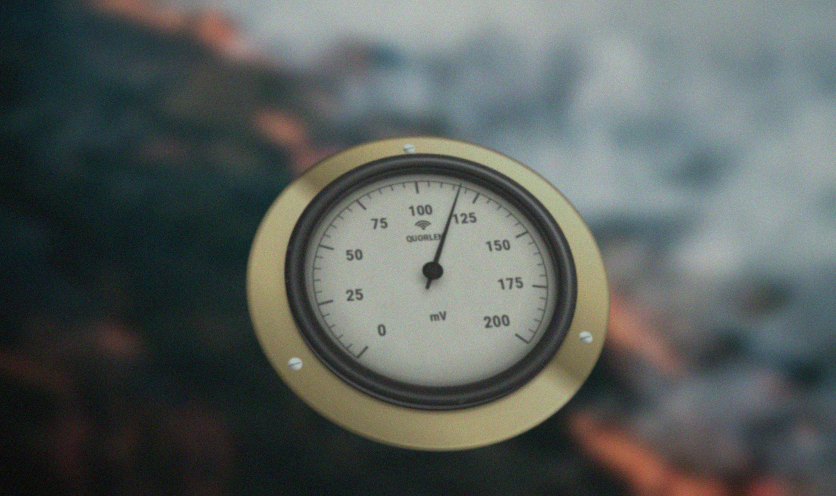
117.5 mV
